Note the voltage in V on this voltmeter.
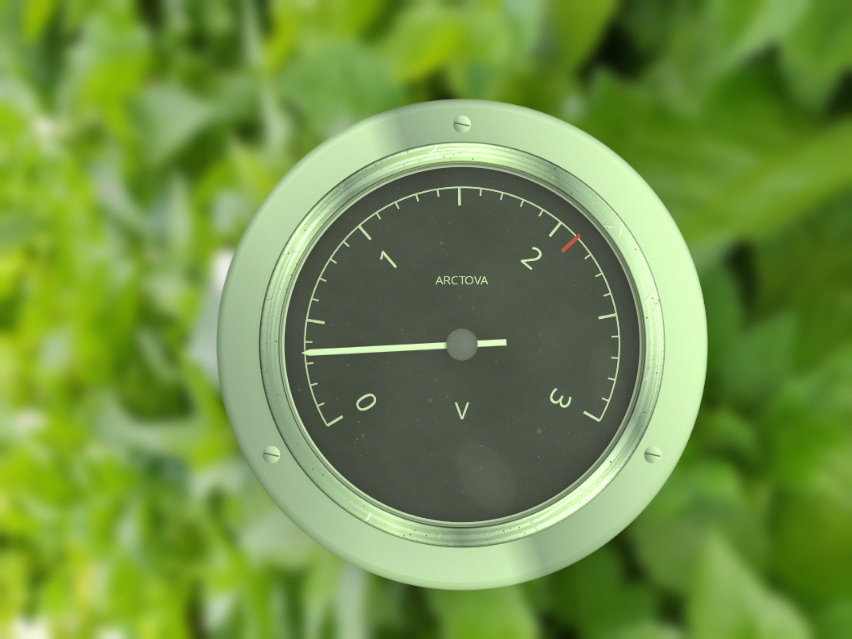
0.35 V
